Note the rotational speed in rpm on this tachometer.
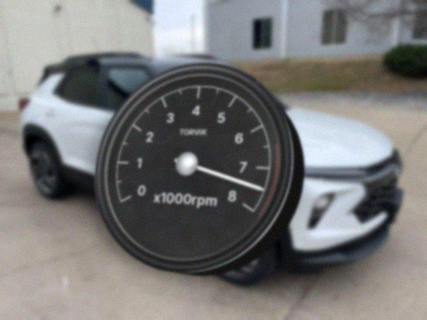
7500 rpm
